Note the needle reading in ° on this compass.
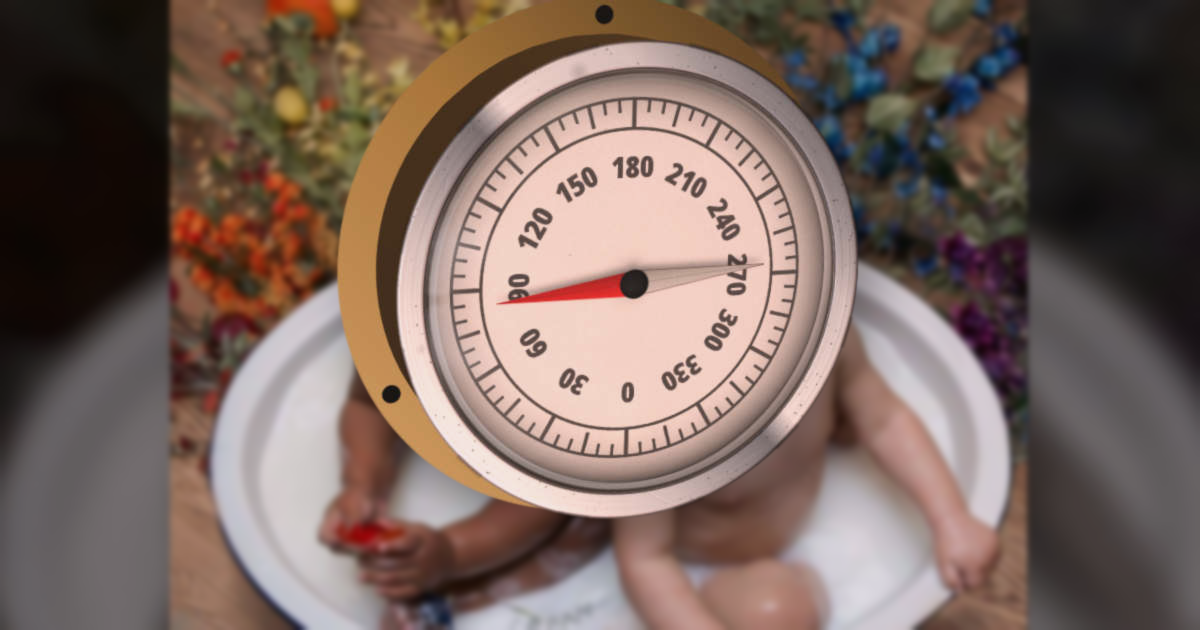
85 °
